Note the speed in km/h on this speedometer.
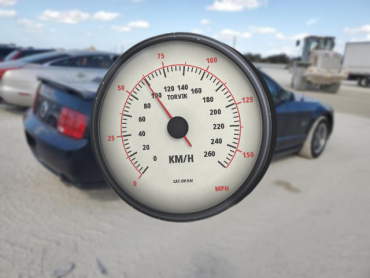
100 km/h
